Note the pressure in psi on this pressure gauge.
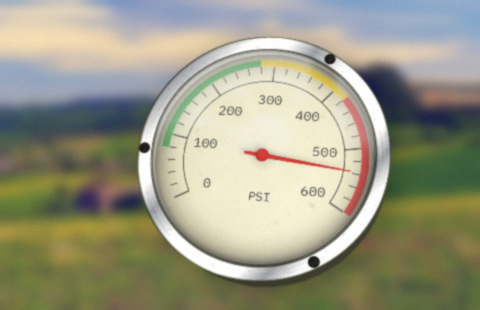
540 psi
